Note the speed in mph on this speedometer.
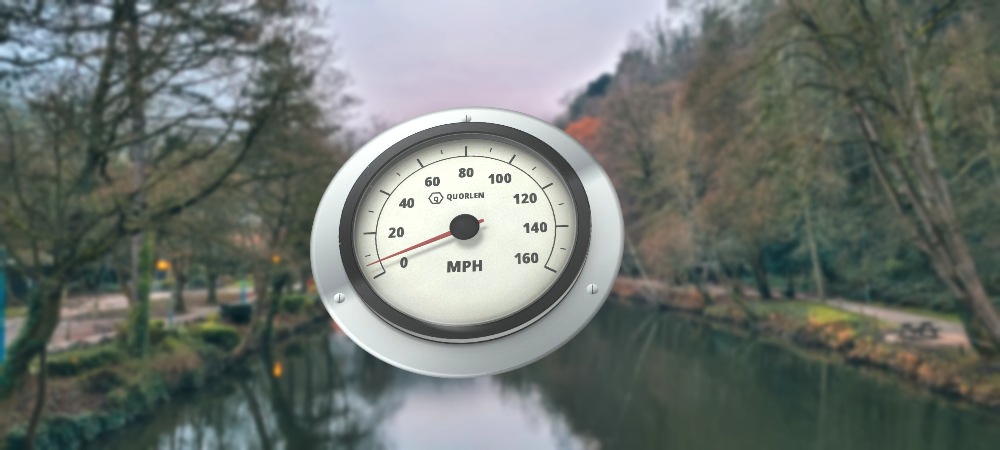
5 mph
